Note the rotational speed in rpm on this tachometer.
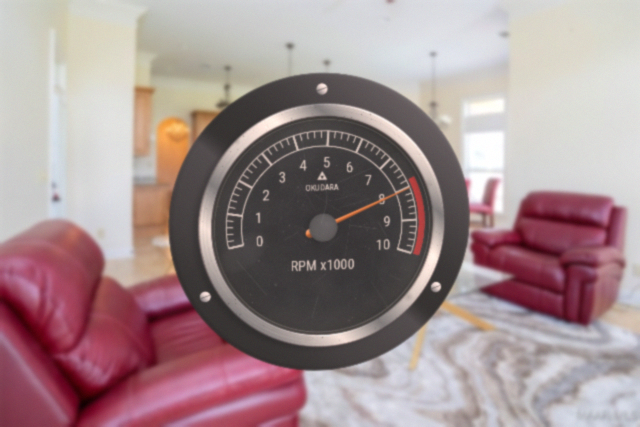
8000 rpm
